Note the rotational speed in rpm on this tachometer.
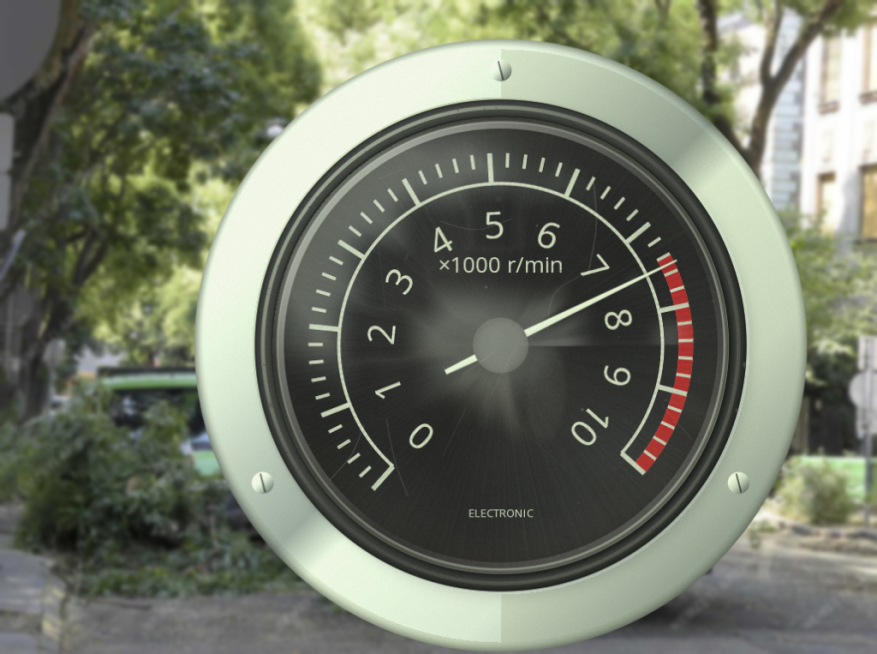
7500 rpm
